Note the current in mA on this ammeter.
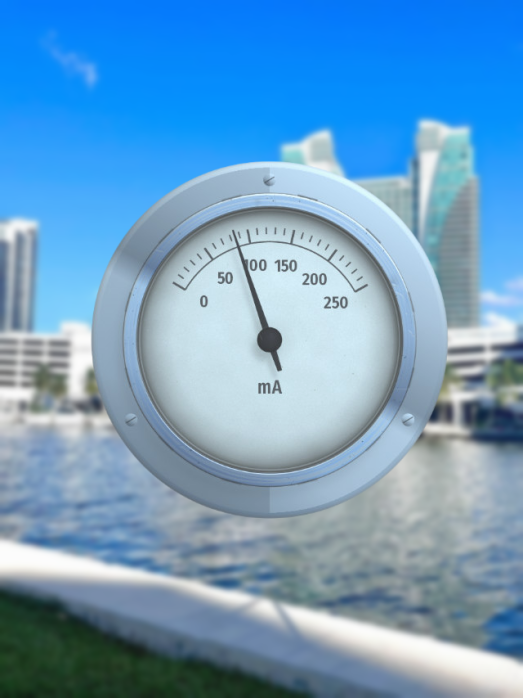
85 mA
